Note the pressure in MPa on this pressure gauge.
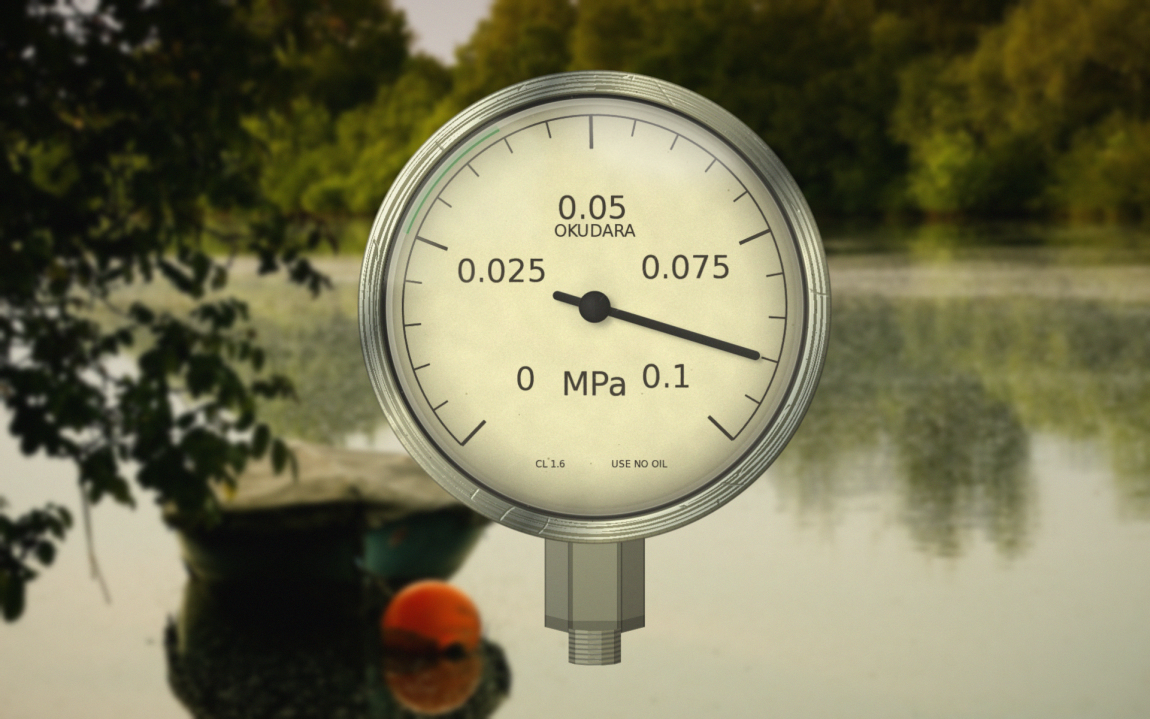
0.09 MPa
